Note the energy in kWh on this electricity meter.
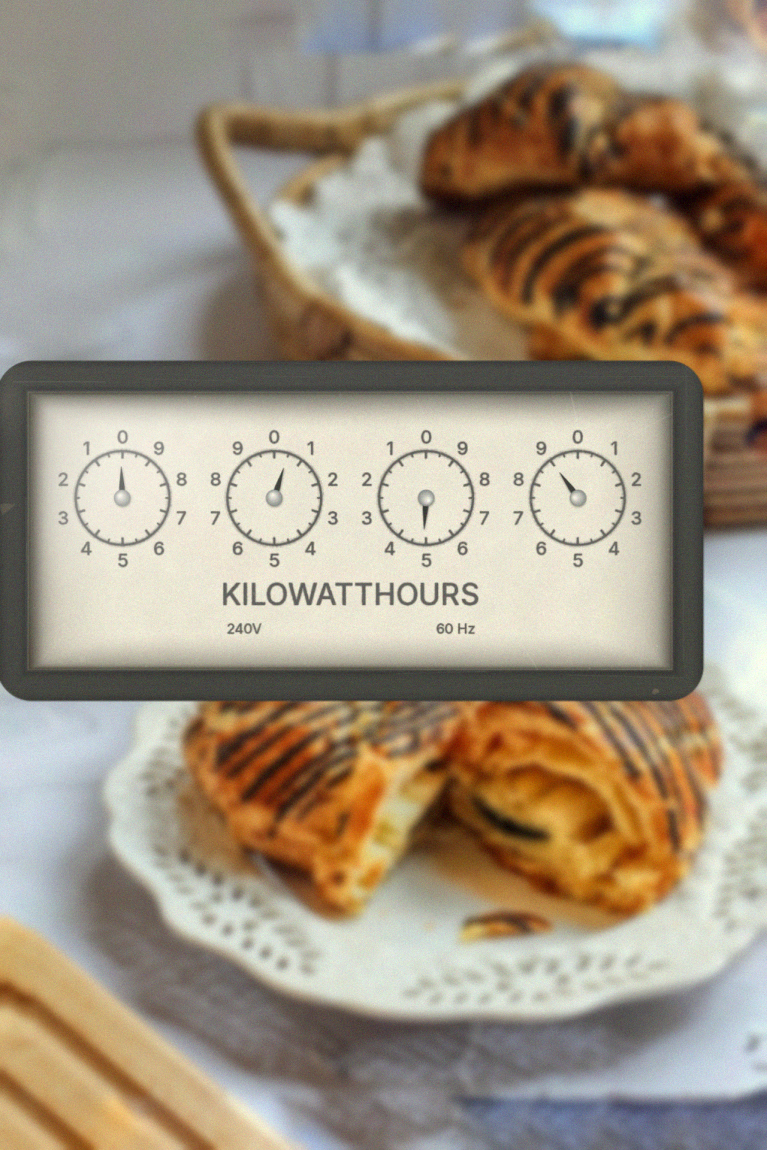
49 kWh
